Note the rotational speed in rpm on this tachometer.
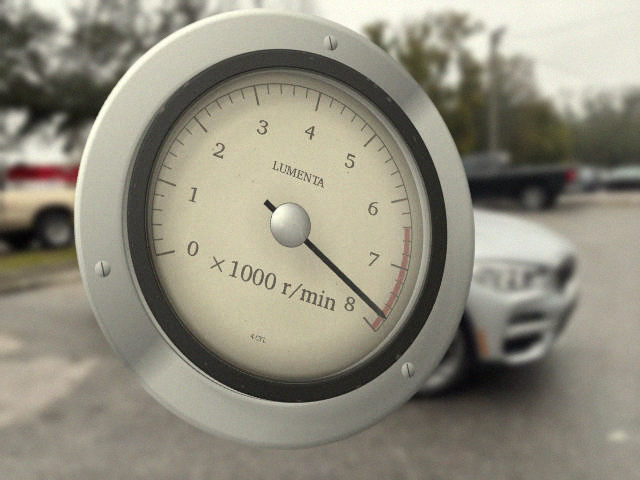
7800 rpm
